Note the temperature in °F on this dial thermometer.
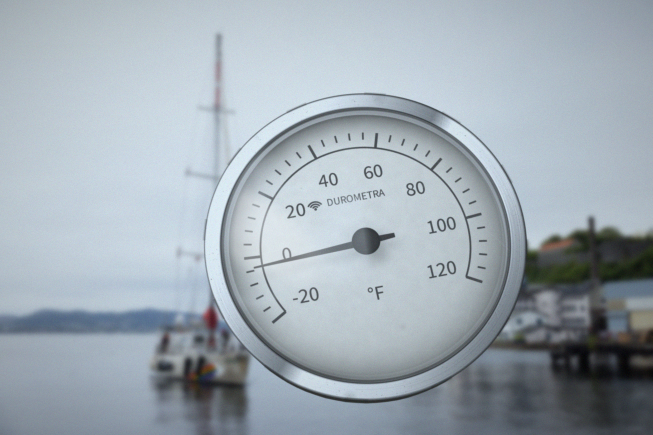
-4 °F
